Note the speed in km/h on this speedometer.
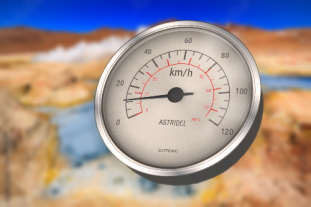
10 km/h
